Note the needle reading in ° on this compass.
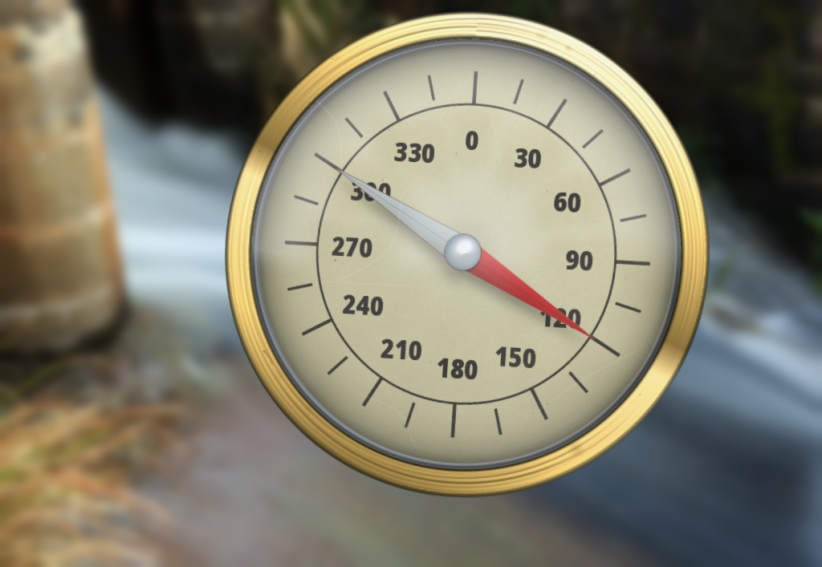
120 °
